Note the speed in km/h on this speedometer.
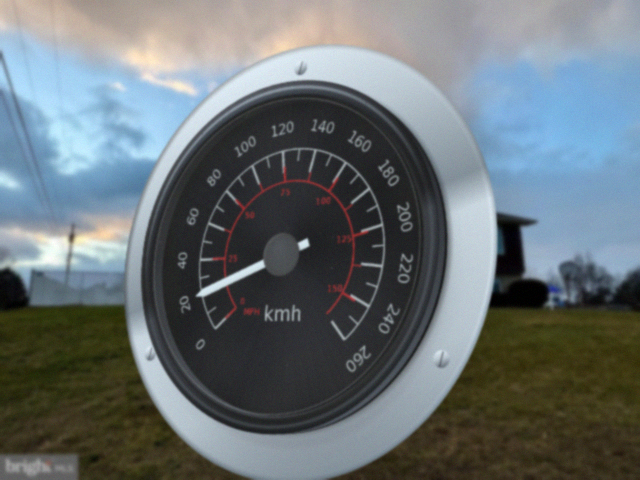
20 km/h
